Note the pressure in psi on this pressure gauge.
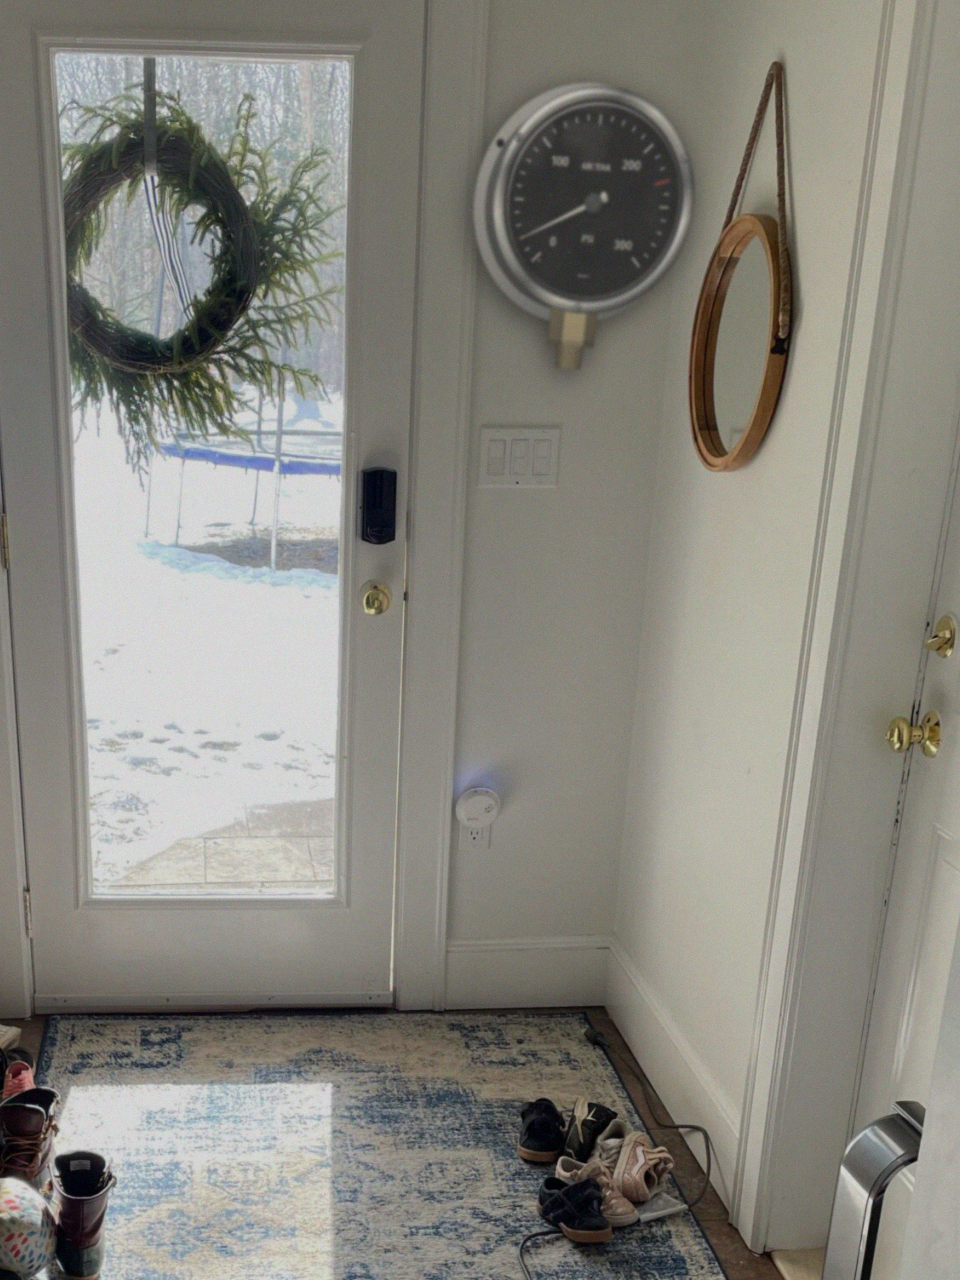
20 psi
